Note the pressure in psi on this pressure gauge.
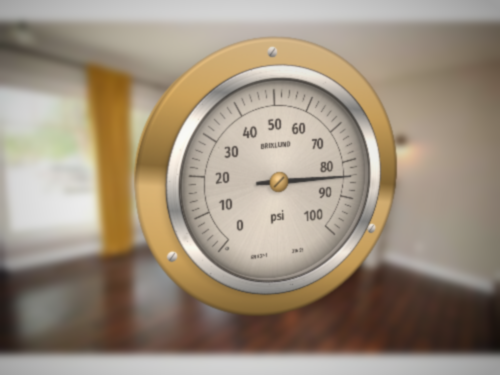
84 psi
